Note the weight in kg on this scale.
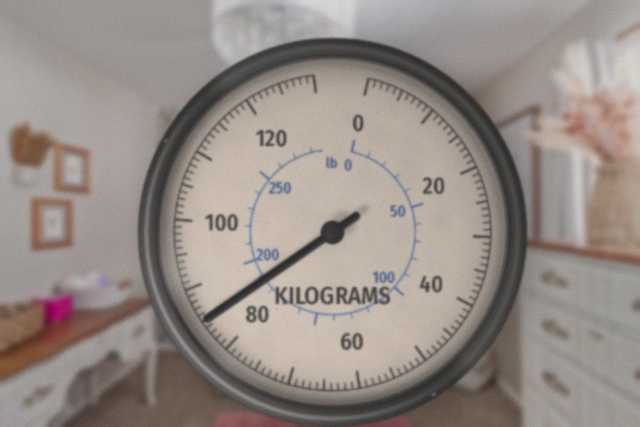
85 kg
